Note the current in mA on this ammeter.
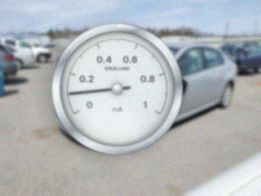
0.1 mA
